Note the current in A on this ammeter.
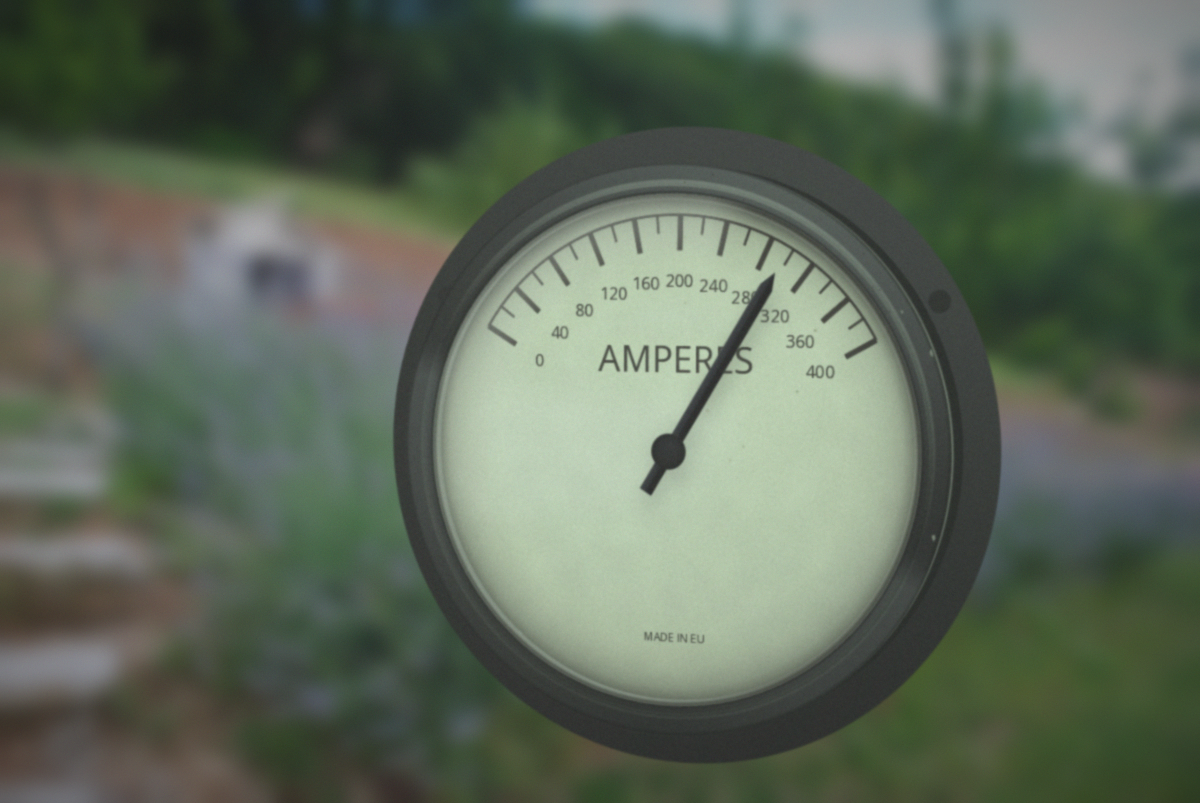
300 A
